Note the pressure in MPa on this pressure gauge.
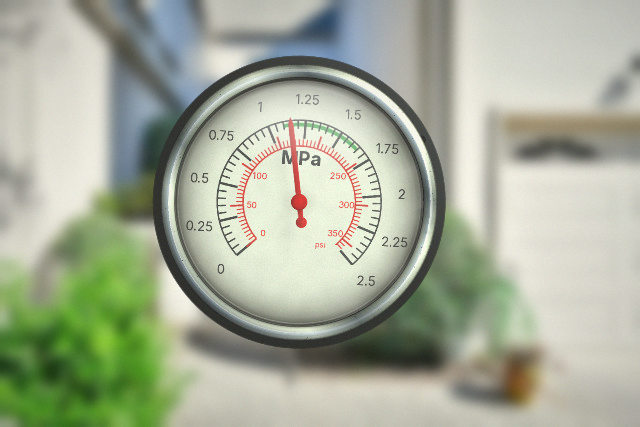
1.15 MPa
